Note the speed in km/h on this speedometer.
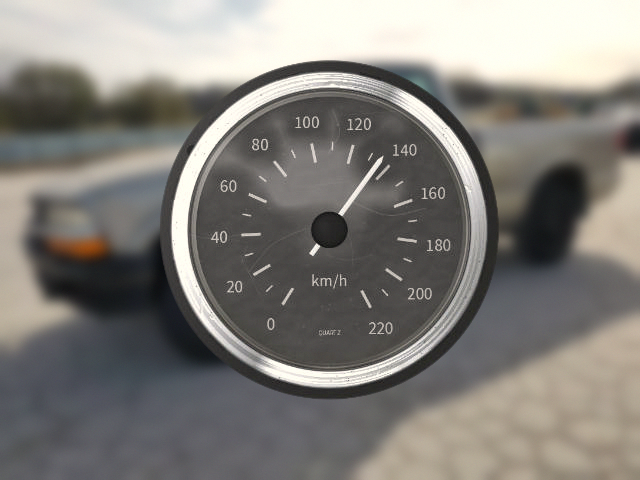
135 km/h
